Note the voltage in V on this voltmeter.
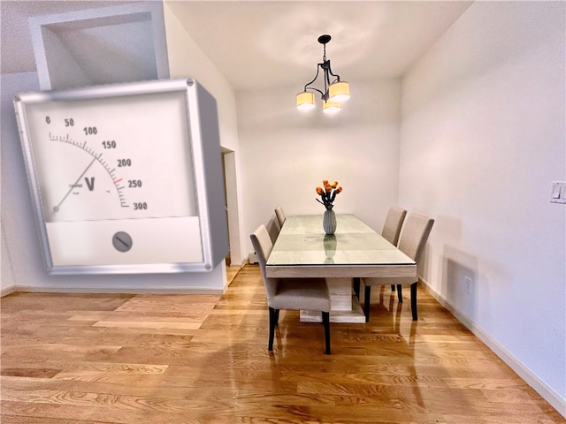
150 V
